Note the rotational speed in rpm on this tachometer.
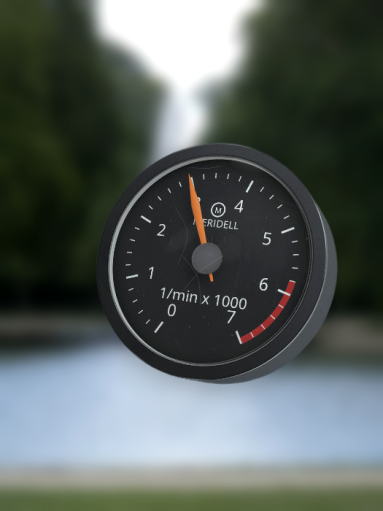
3000 rpm
